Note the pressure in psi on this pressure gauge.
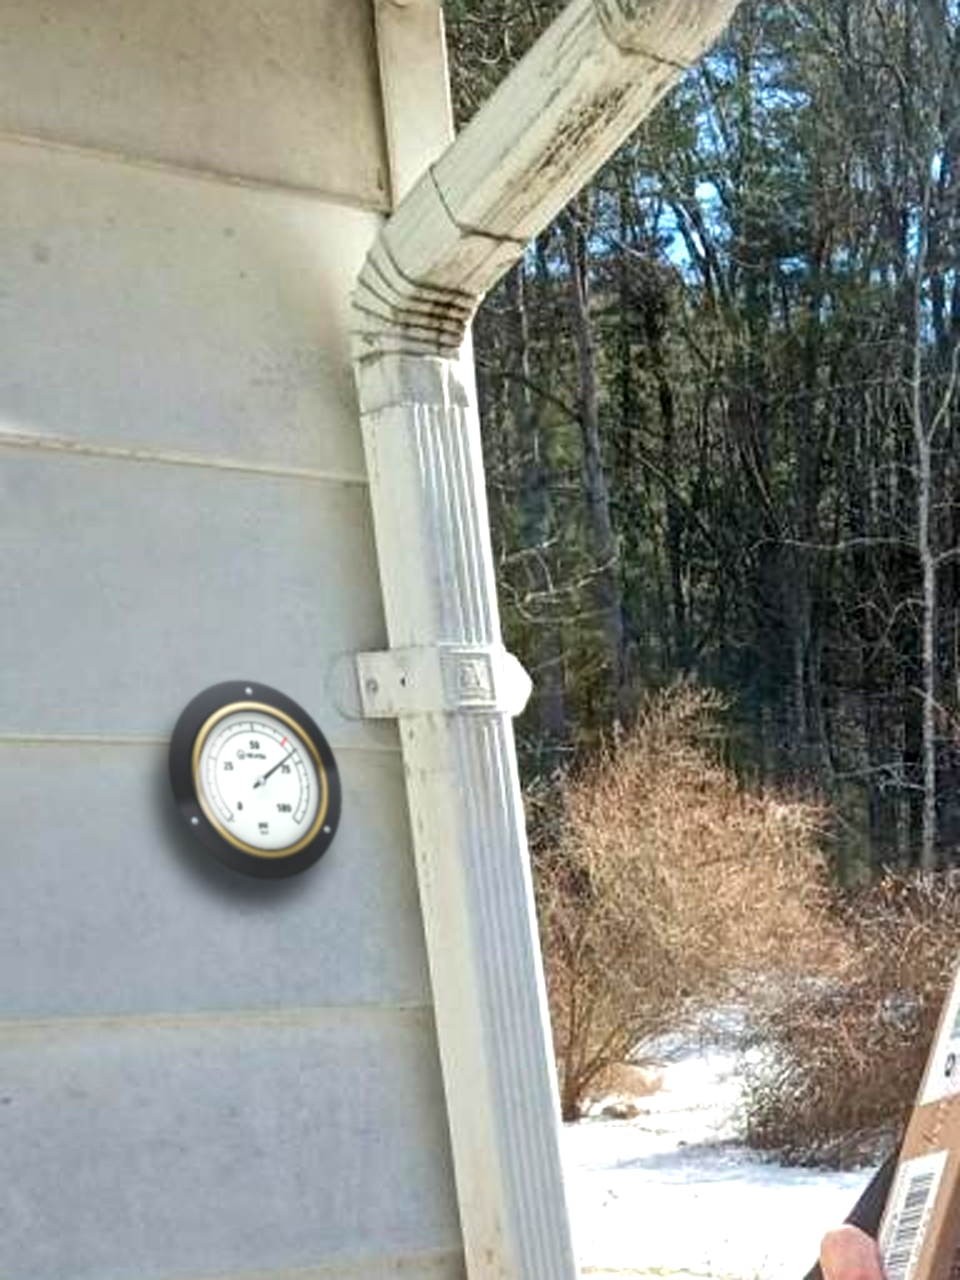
70 psi
